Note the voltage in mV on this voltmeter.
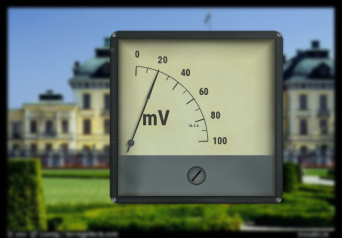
20 mV
